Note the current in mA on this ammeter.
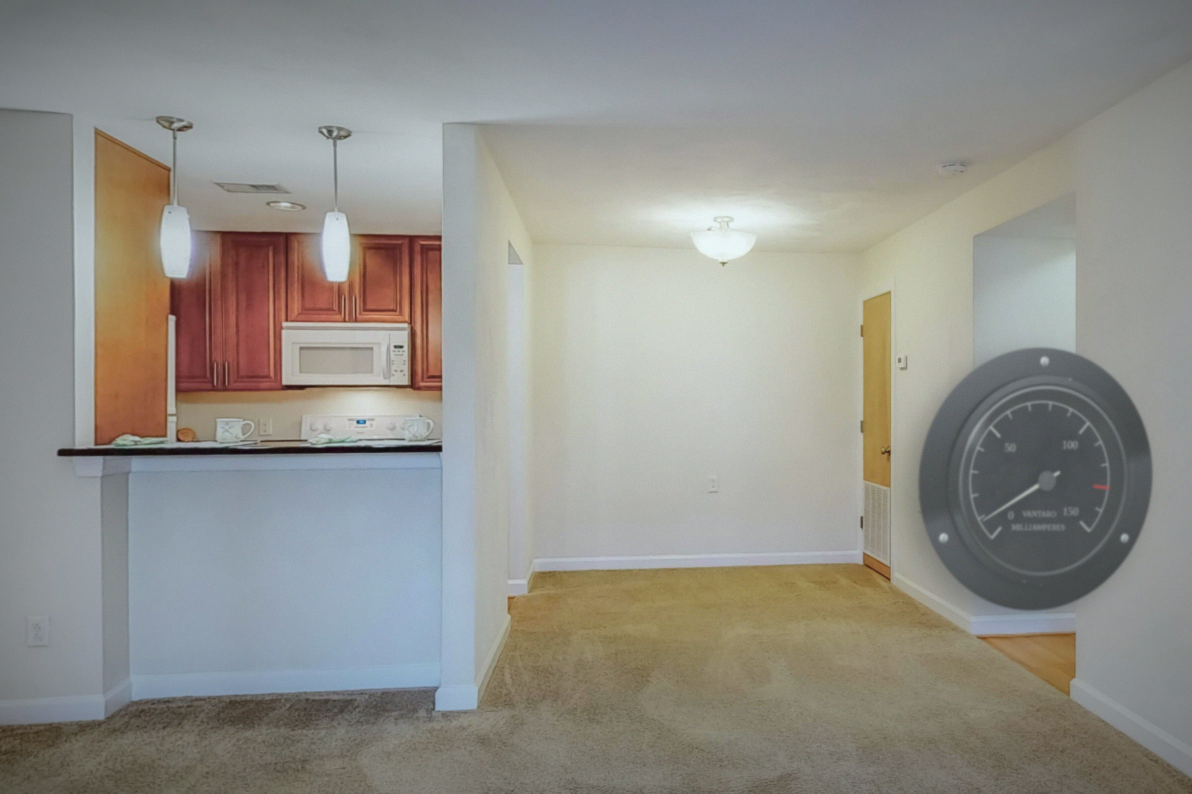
10 mA
